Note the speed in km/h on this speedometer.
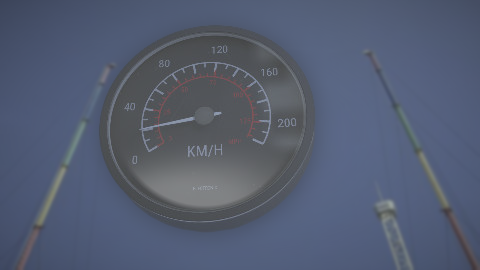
20 km/h
